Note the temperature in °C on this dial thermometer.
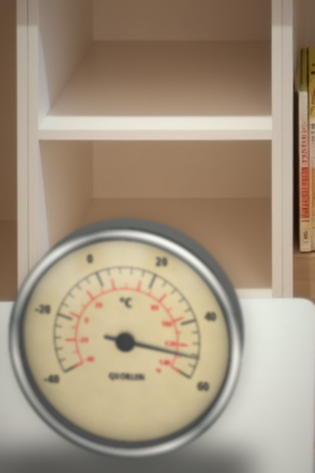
52 °C
